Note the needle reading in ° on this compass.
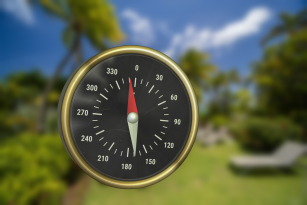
350 °
